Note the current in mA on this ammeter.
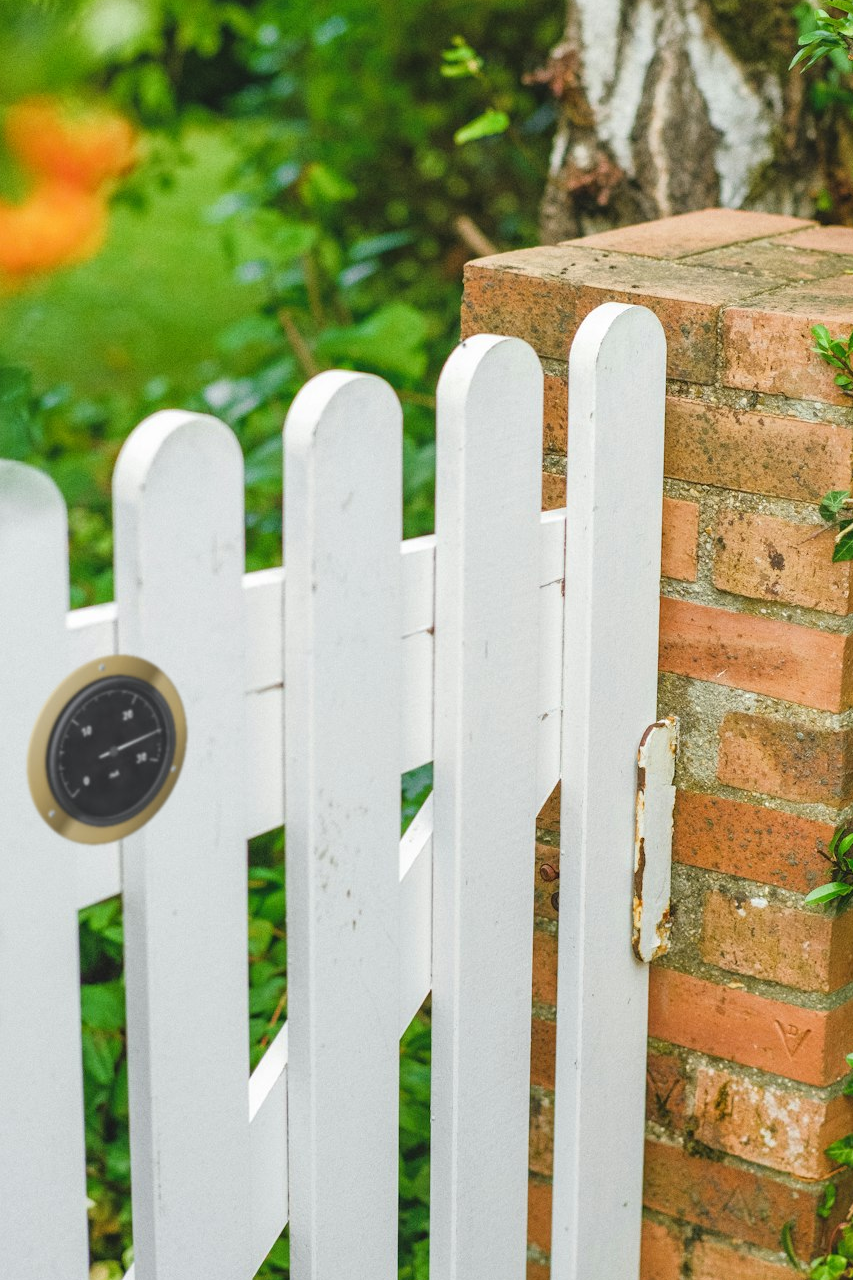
26 mA
